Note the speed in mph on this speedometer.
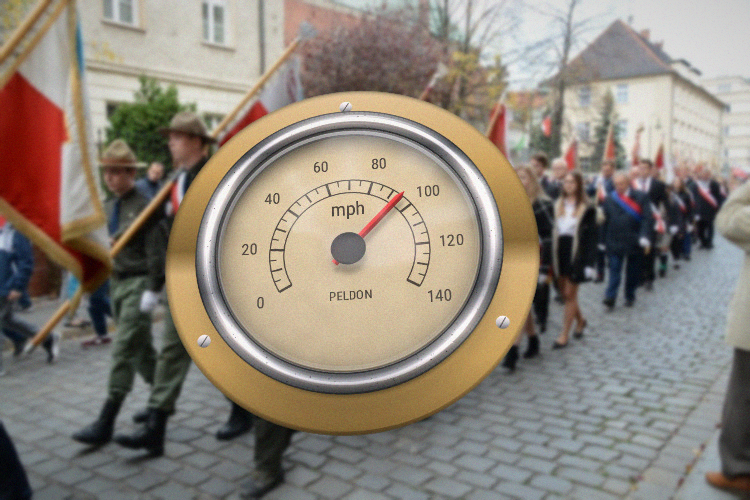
95 mph
